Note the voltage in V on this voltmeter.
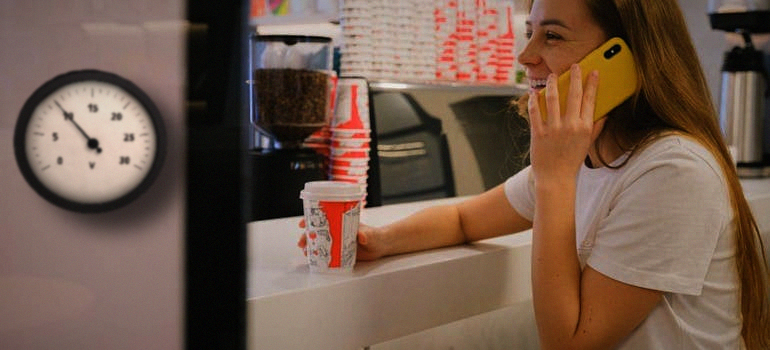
10 V
